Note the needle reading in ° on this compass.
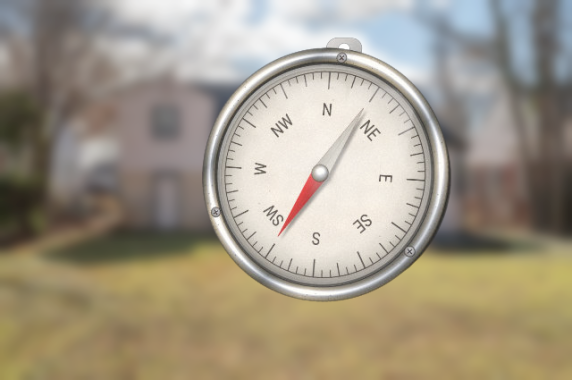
210 °
